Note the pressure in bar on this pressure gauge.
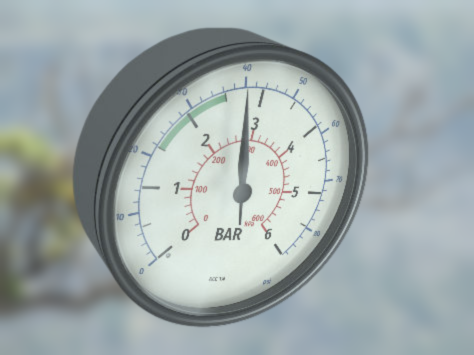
2.75 bar
